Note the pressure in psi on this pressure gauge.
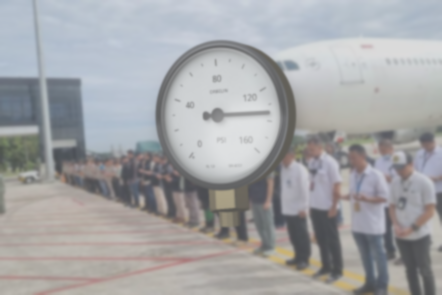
135 psi
